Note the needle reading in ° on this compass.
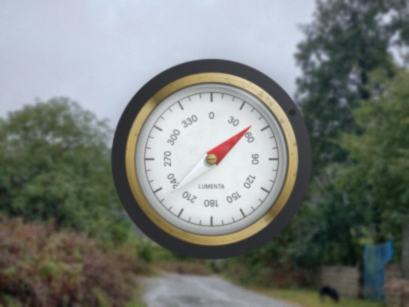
50 °
